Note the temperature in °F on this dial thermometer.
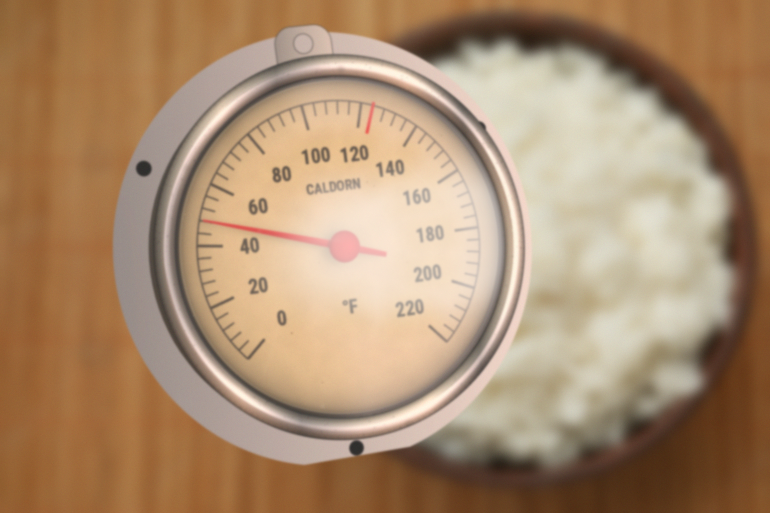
48 °F
